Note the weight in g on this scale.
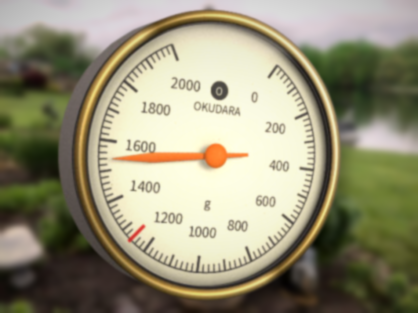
1540 g
